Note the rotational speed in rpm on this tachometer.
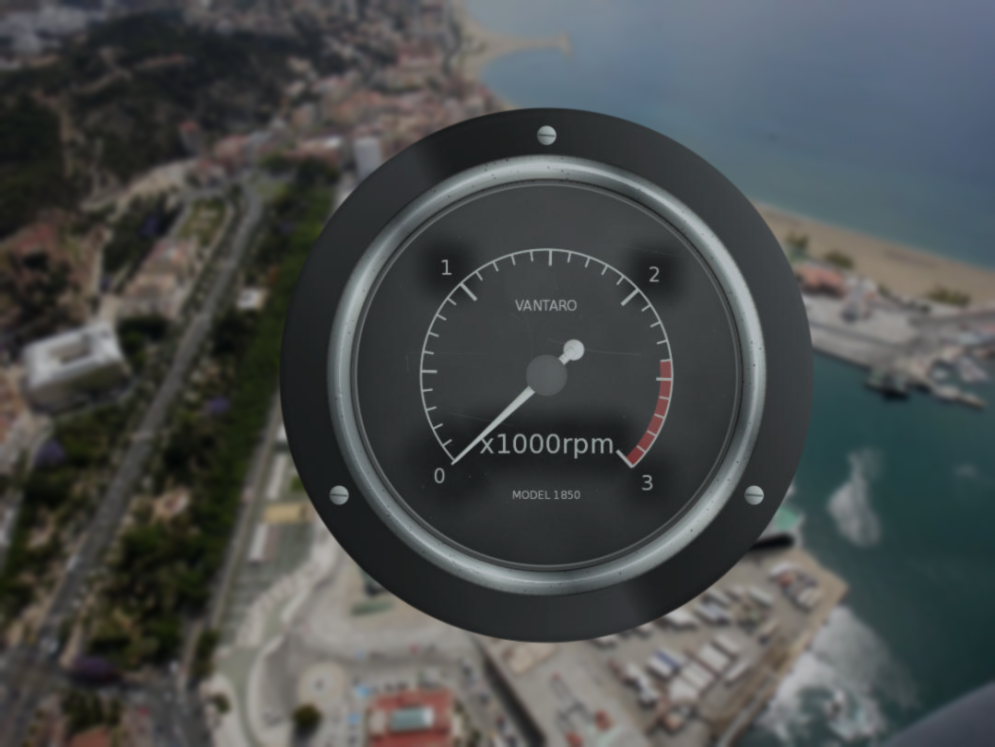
0 rpm
